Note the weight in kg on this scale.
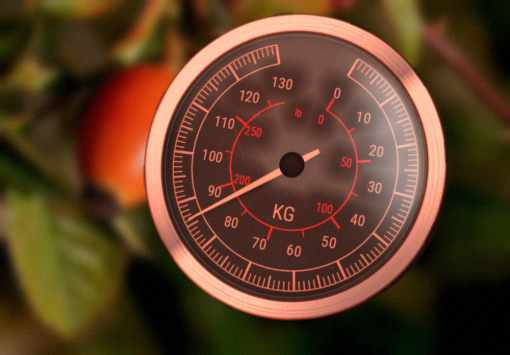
86 kg
